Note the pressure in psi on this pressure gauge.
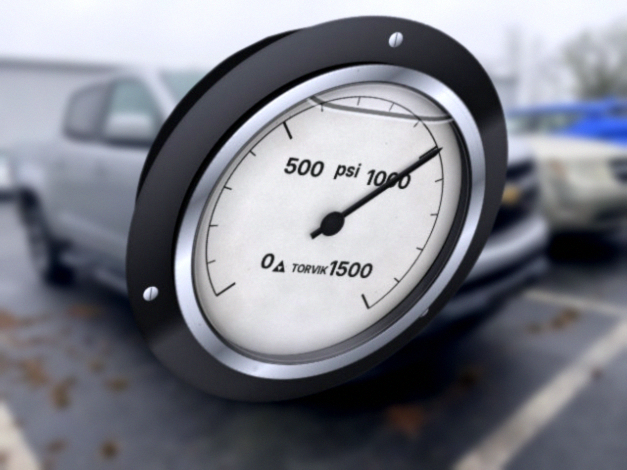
1000 psi
